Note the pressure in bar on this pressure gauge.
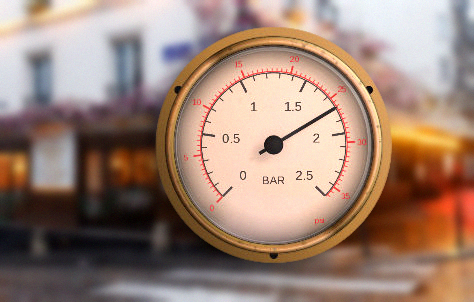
1.8 bar
